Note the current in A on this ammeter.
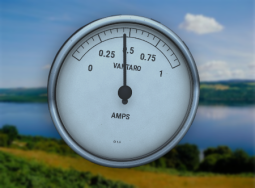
0.45 A
